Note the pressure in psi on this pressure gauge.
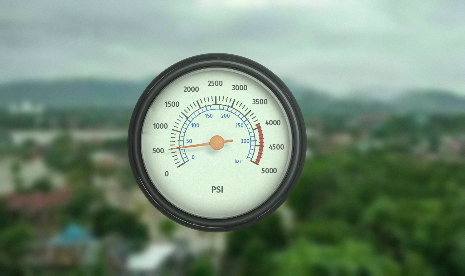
500 psi
